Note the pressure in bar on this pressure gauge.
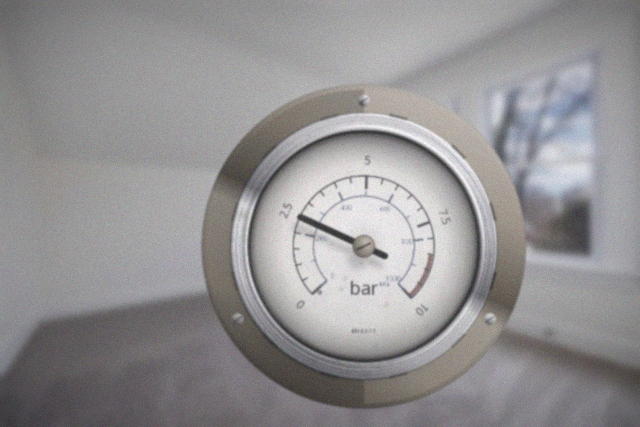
2.5 bar
